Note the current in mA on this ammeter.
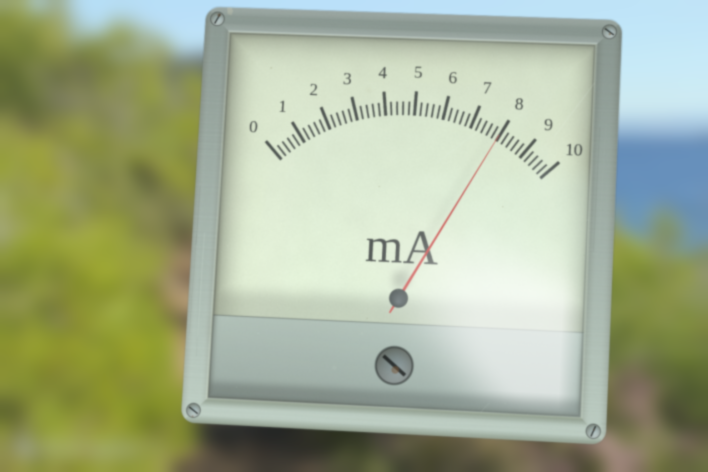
8 mA
